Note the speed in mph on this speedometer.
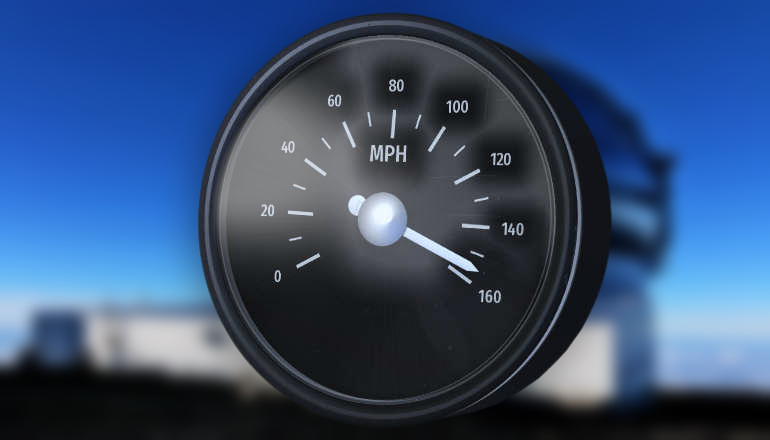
155 mph
